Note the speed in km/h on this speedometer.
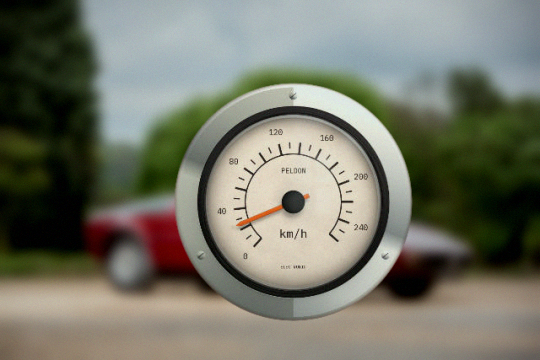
25 km/h
